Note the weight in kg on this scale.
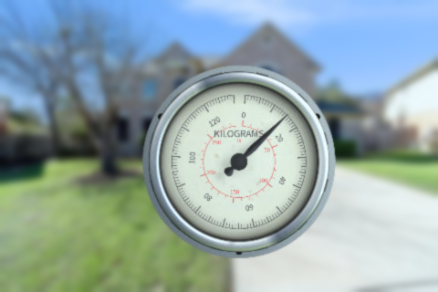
15 kg
